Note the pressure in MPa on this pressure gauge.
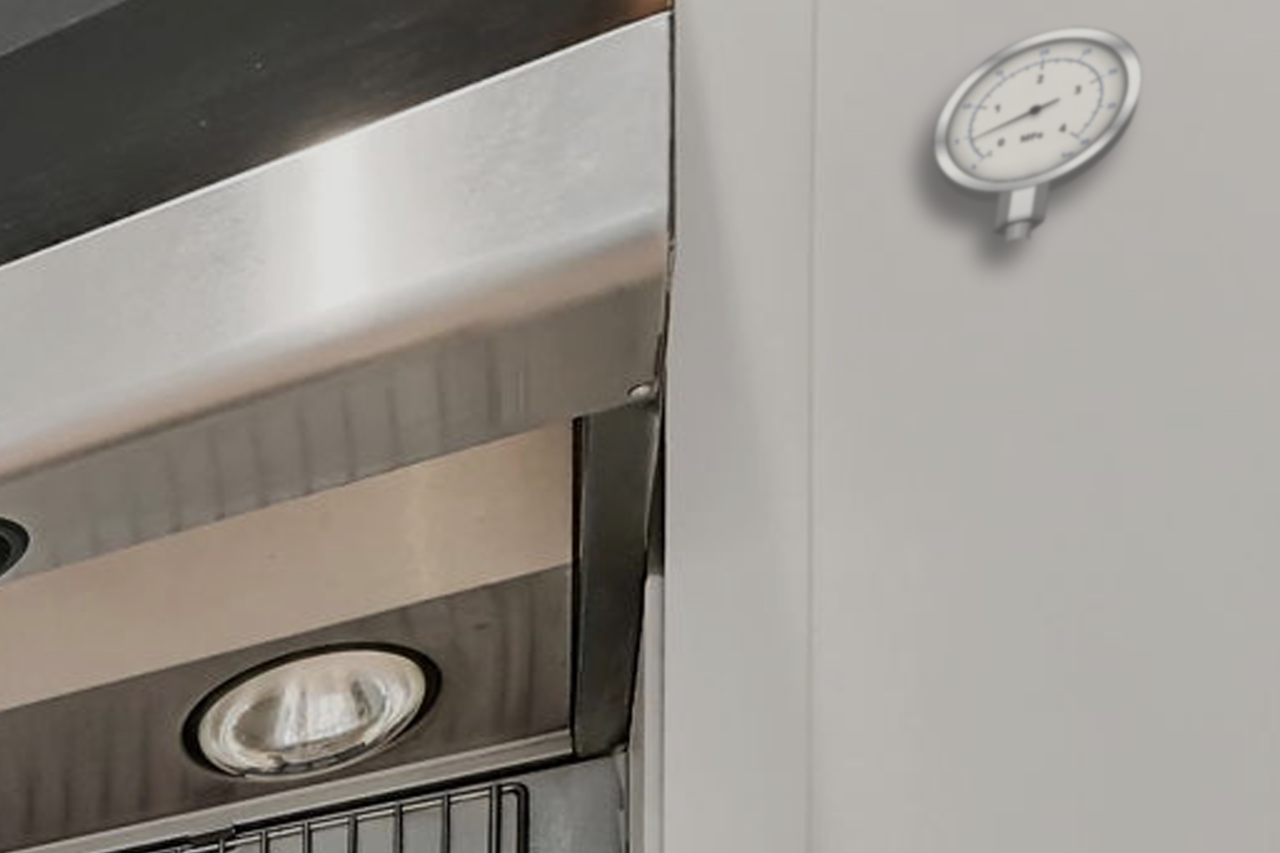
0.4 MPa
